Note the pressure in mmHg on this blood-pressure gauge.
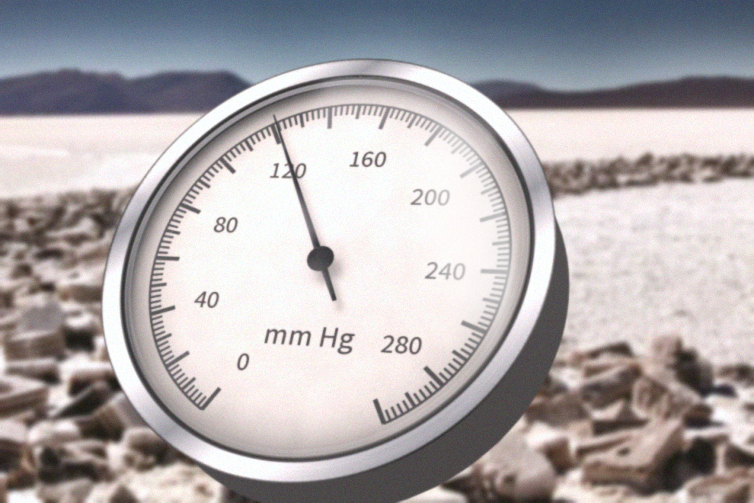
122 mmHg
